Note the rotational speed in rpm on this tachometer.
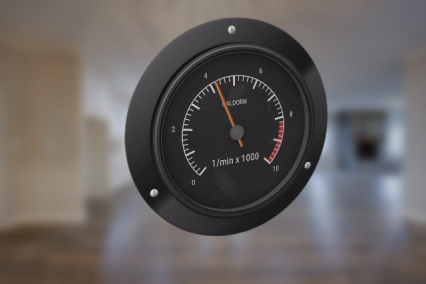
4200 rpm
